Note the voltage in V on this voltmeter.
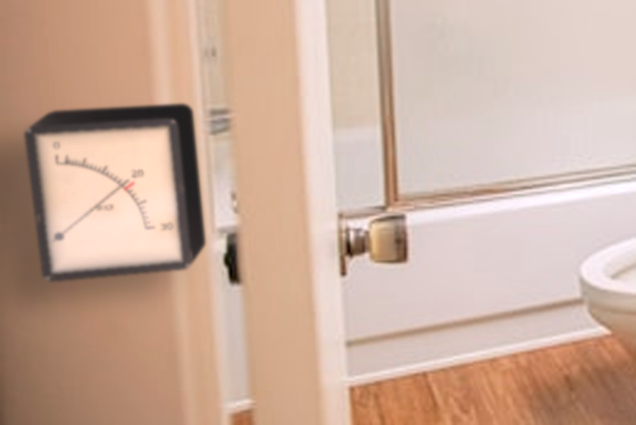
20 V
